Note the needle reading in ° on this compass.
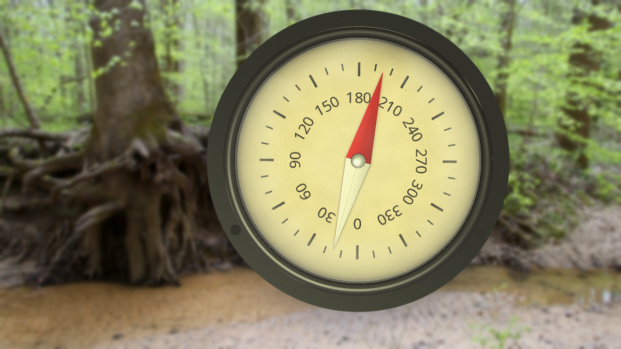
195 °
